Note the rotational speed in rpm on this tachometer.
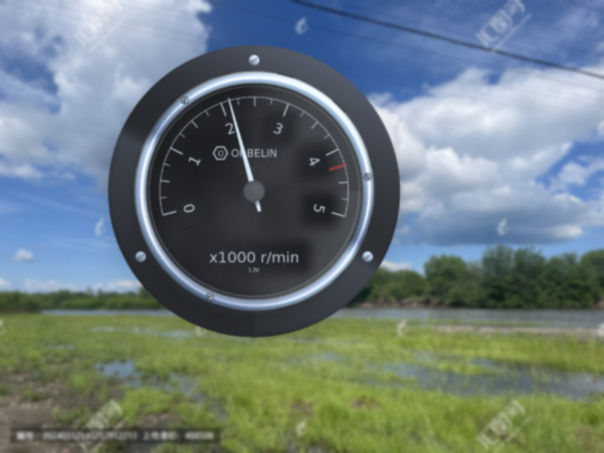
2125 rpm
